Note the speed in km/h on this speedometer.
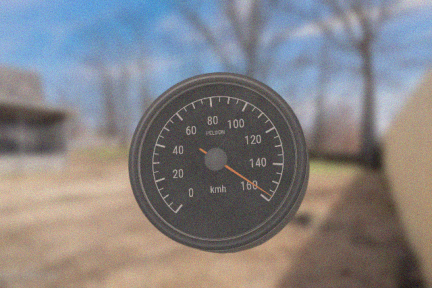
157.5 km/h
